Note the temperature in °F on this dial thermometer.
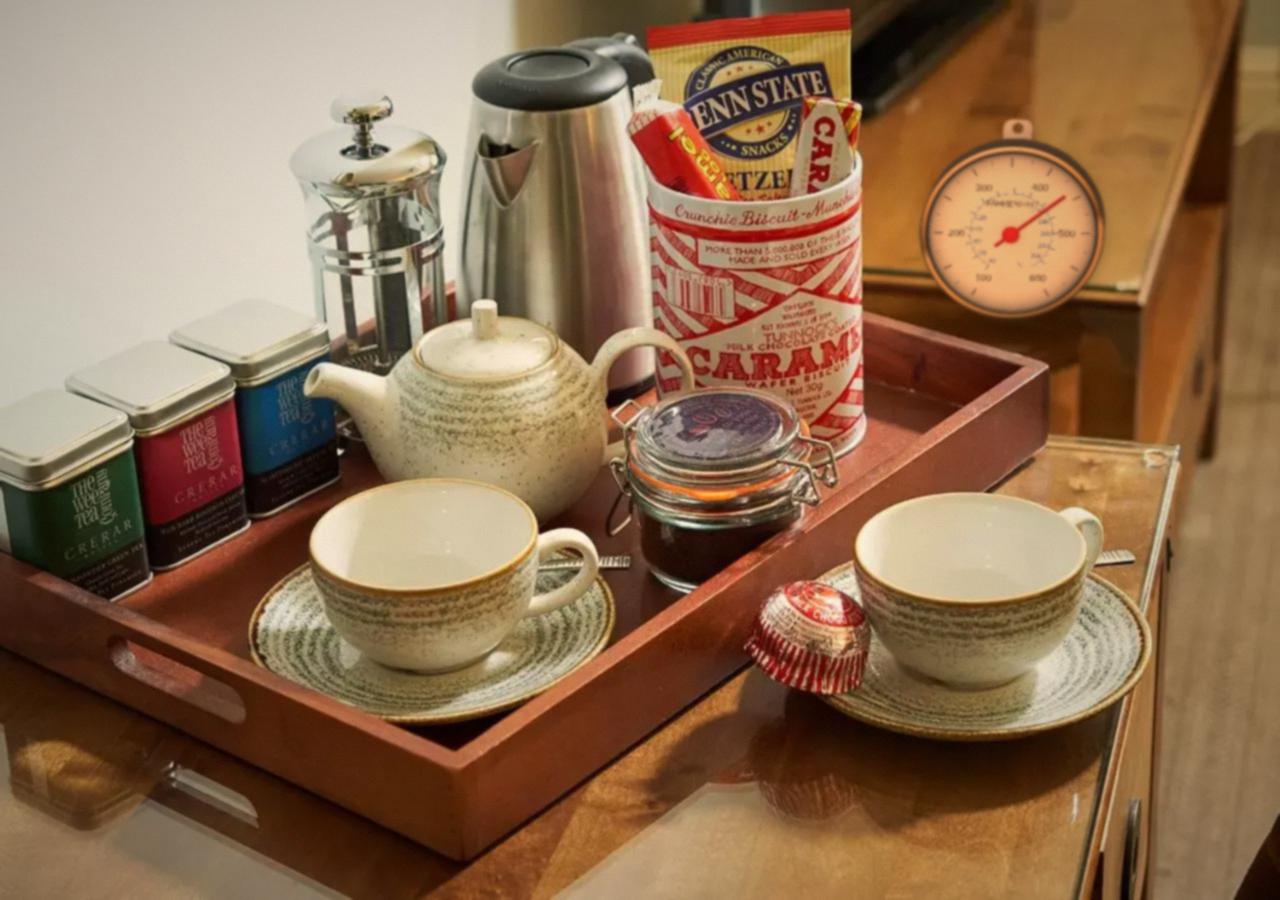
437.5 °F
